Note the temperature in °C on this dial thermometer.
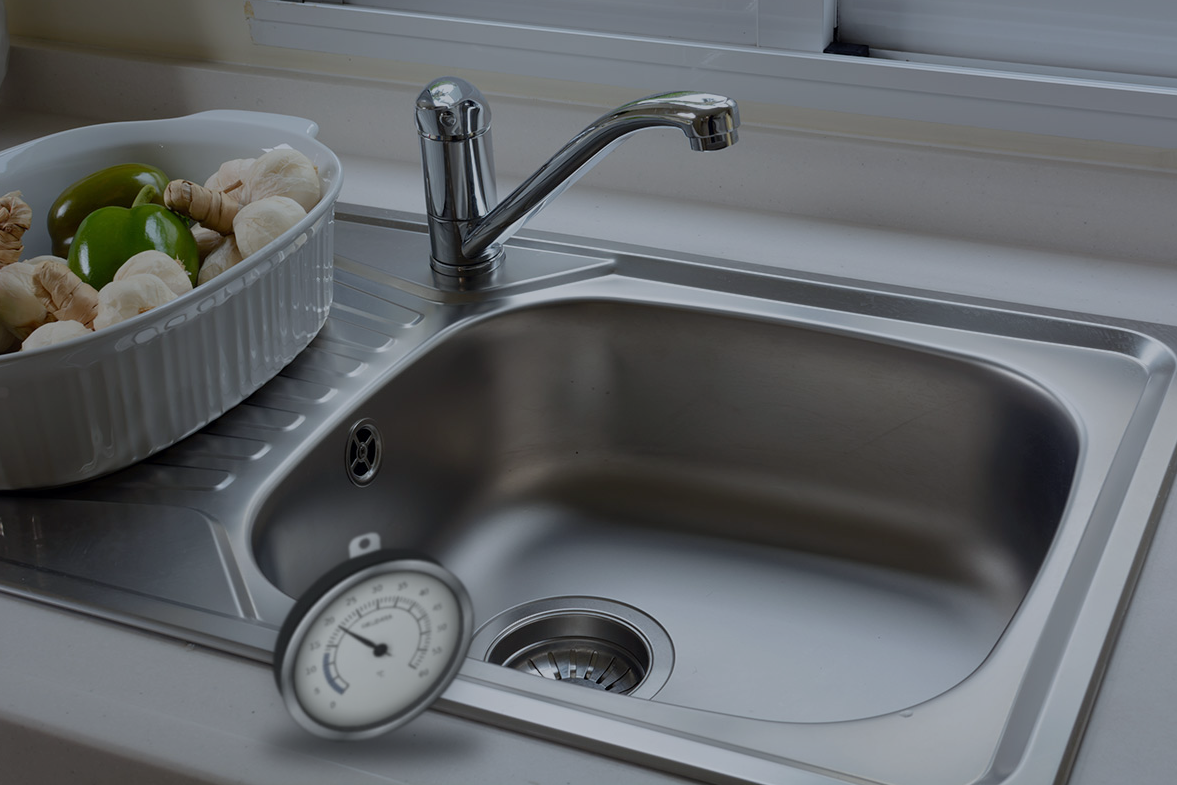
20 °C
